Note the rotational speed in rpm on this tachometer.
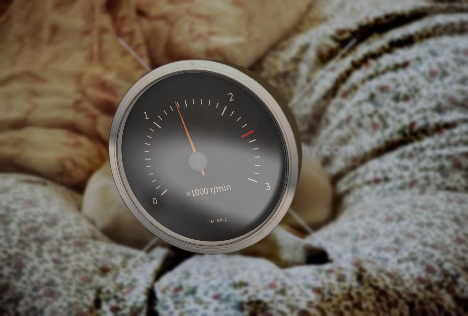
1400 rpm
